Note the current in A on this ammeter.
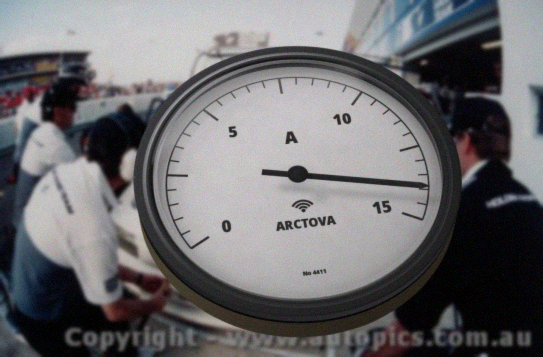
14 A
